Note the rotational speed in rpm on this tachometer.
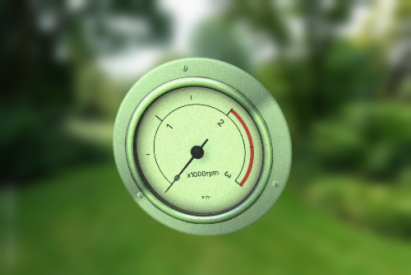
0 rpm
